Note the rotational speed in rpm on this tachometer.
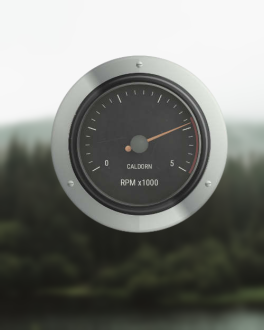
3900 rpm
